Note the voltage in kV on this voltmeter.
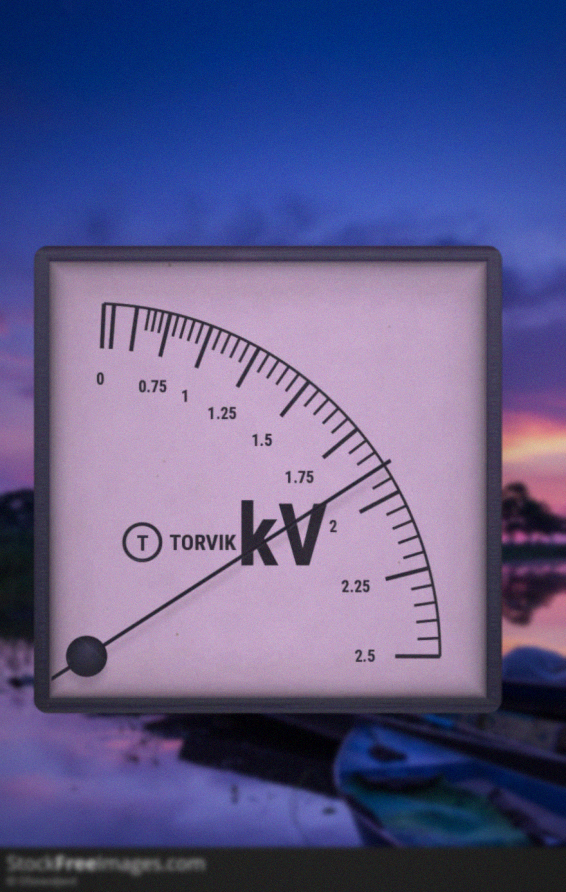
1.9 kV
